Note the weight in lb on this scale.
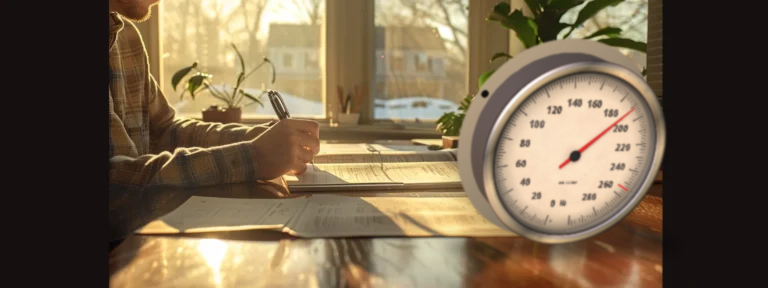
190 lb
